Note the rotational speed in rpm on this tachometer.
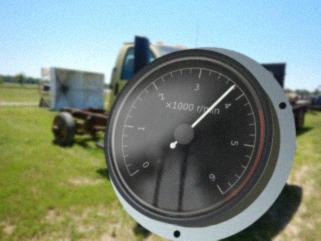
3800 rpm
